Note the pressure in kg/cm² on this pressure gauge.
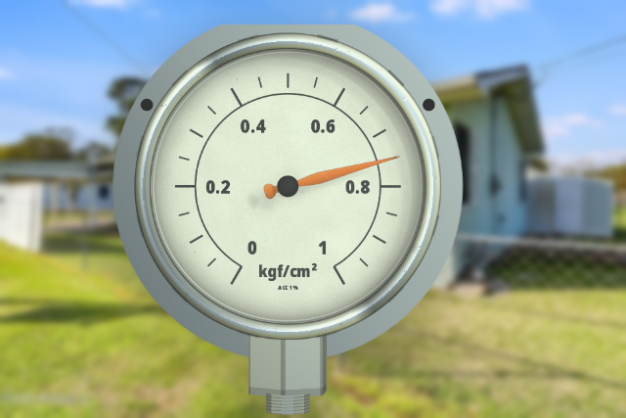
0.75 kg/cm²
